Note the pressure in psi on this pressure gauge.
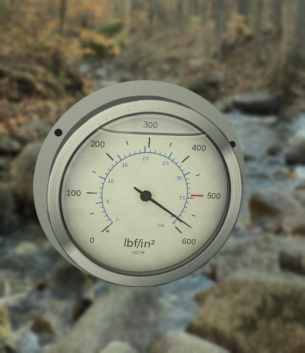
575 psi
